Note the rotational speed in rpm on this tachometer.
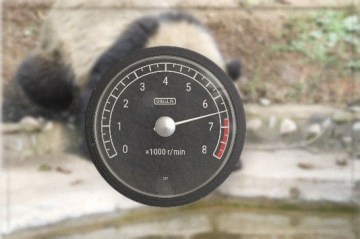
6500 rpm
